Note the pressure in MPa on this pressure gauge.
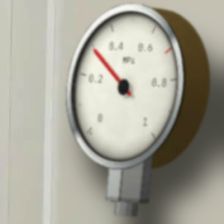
0.3 MPa
